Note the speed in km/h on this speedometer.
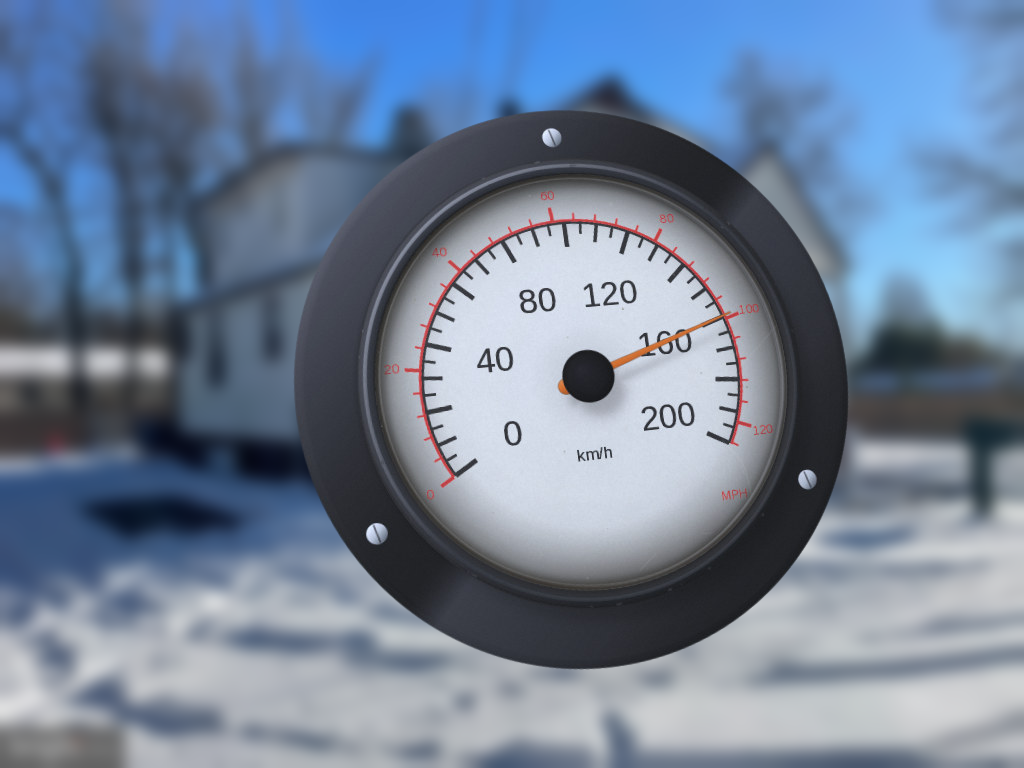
160 km/h
